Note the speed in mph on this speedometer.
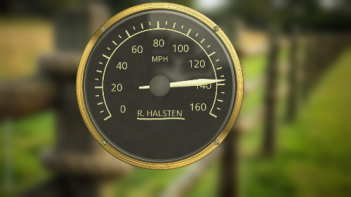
137.5 mph
